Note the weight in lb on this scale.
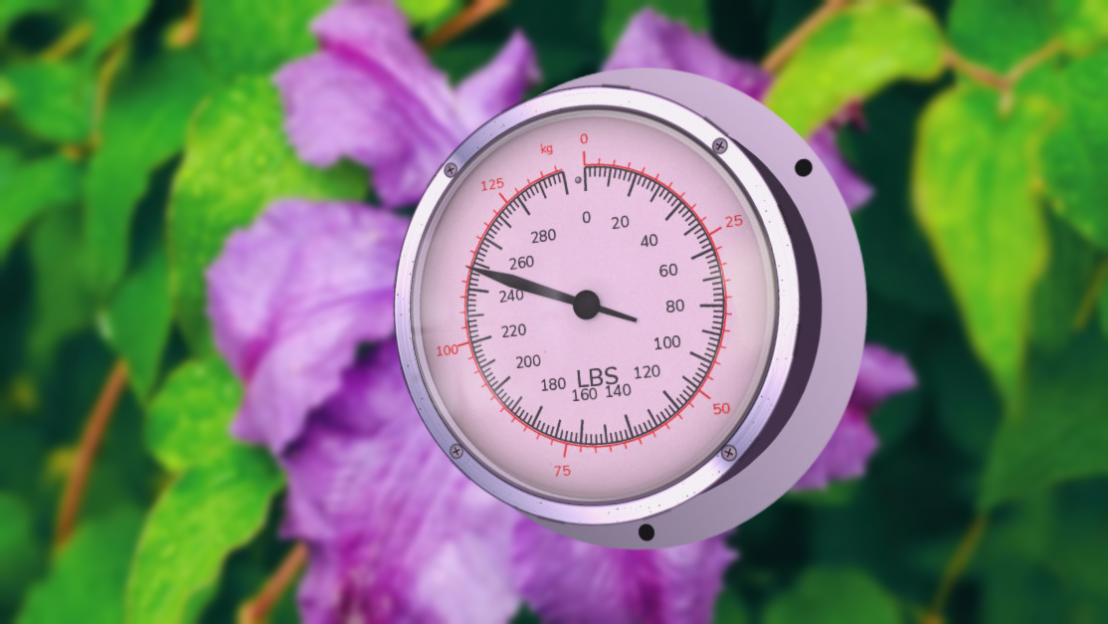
248 lb
